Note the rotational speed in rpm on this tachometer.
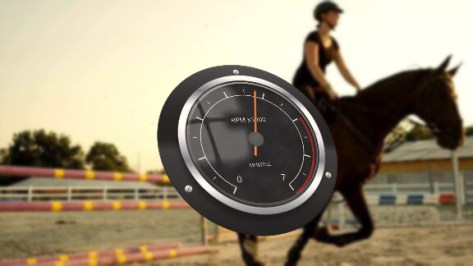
3750 rpm
